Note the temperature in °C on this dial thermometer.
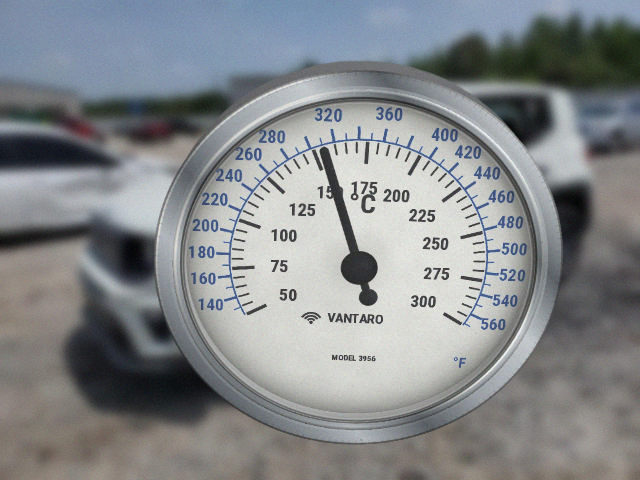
155 °C
